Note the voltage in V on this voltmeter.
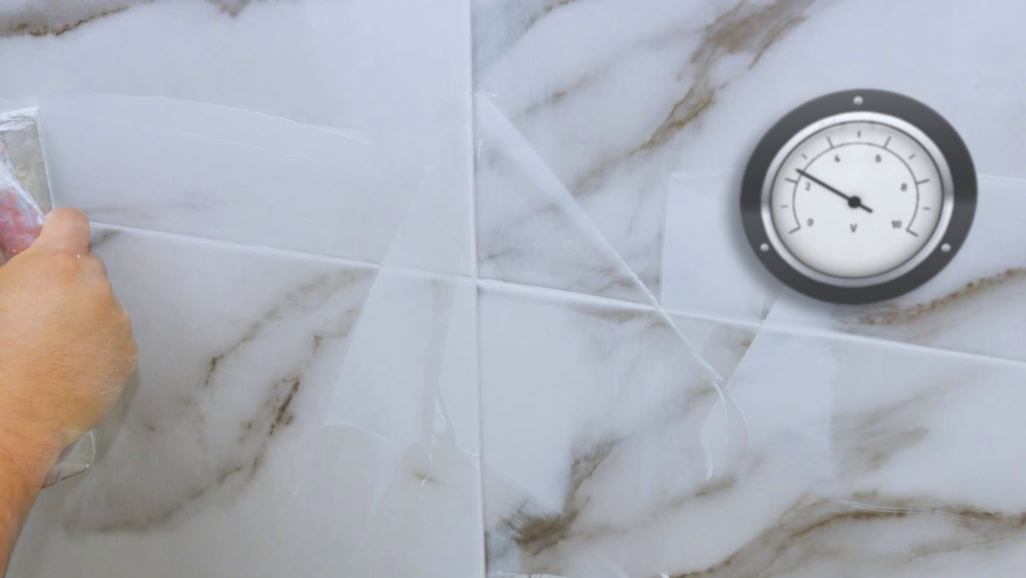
2.5 V
